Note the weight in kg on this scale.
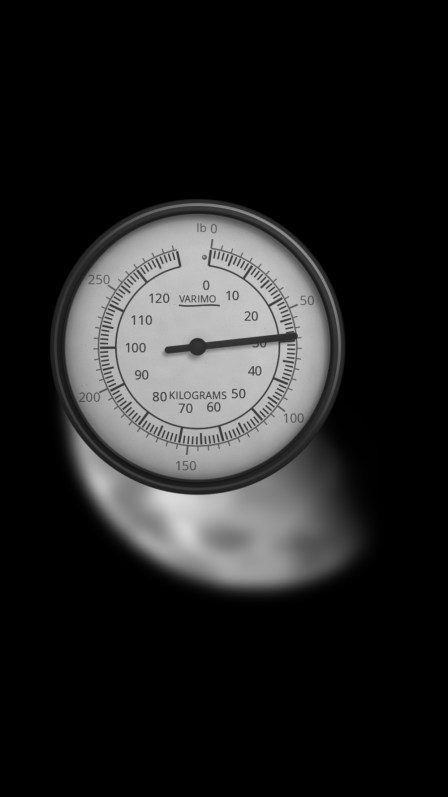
29 kg
